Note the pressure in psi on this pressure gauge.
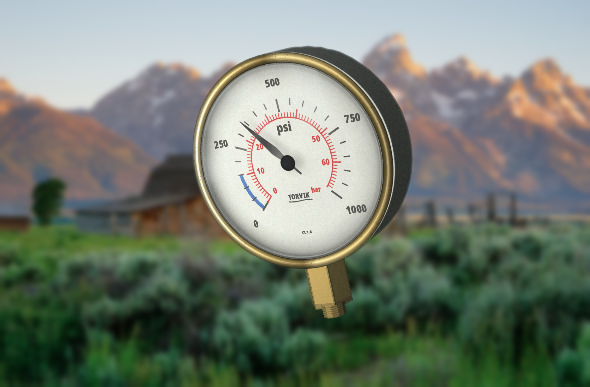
350 psi
